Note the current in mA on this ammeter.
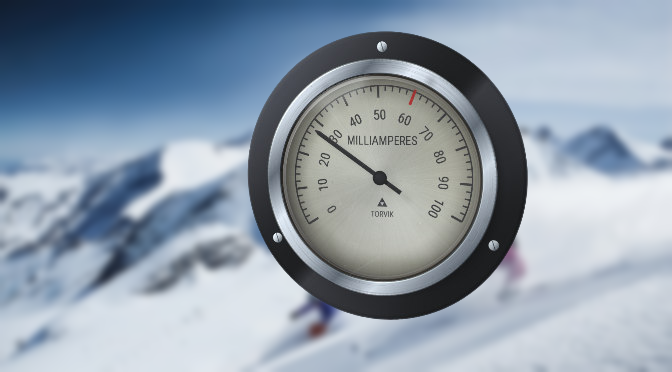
28 mA
